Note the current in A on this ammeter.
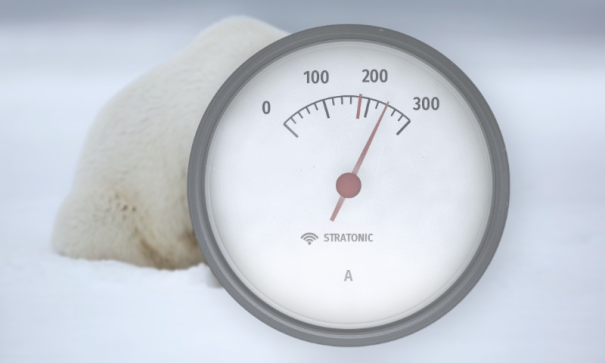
240 A
